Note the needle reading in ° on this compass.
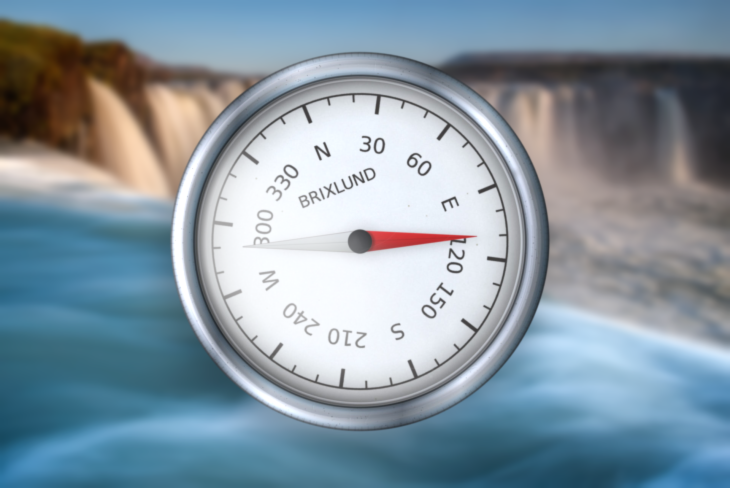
110 °
